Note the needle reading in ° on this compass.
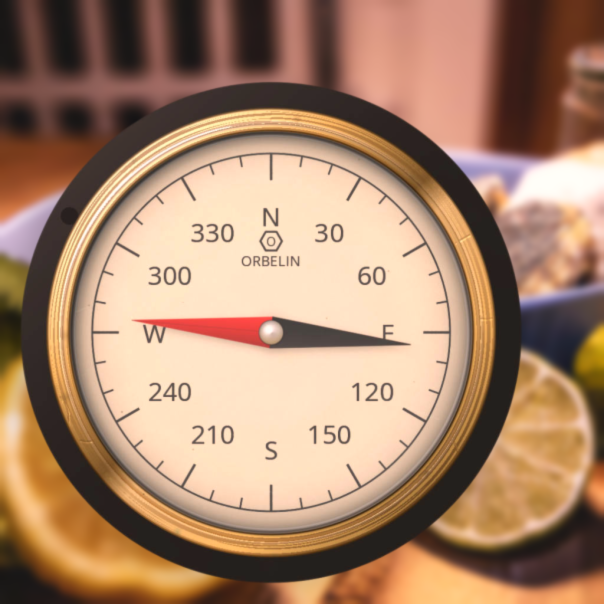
275 °
